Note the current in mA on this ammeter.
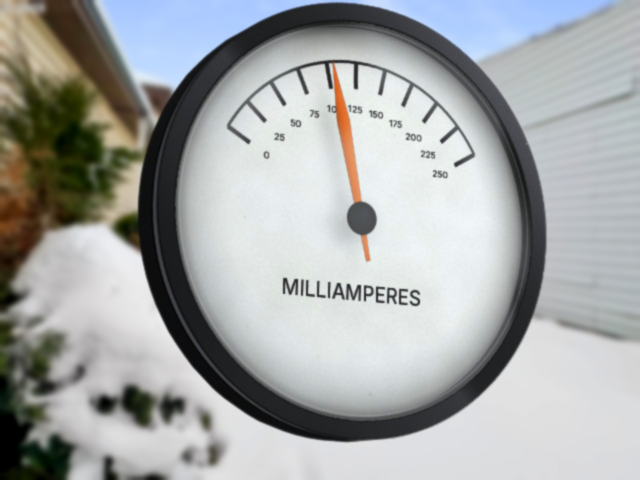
100 mA
